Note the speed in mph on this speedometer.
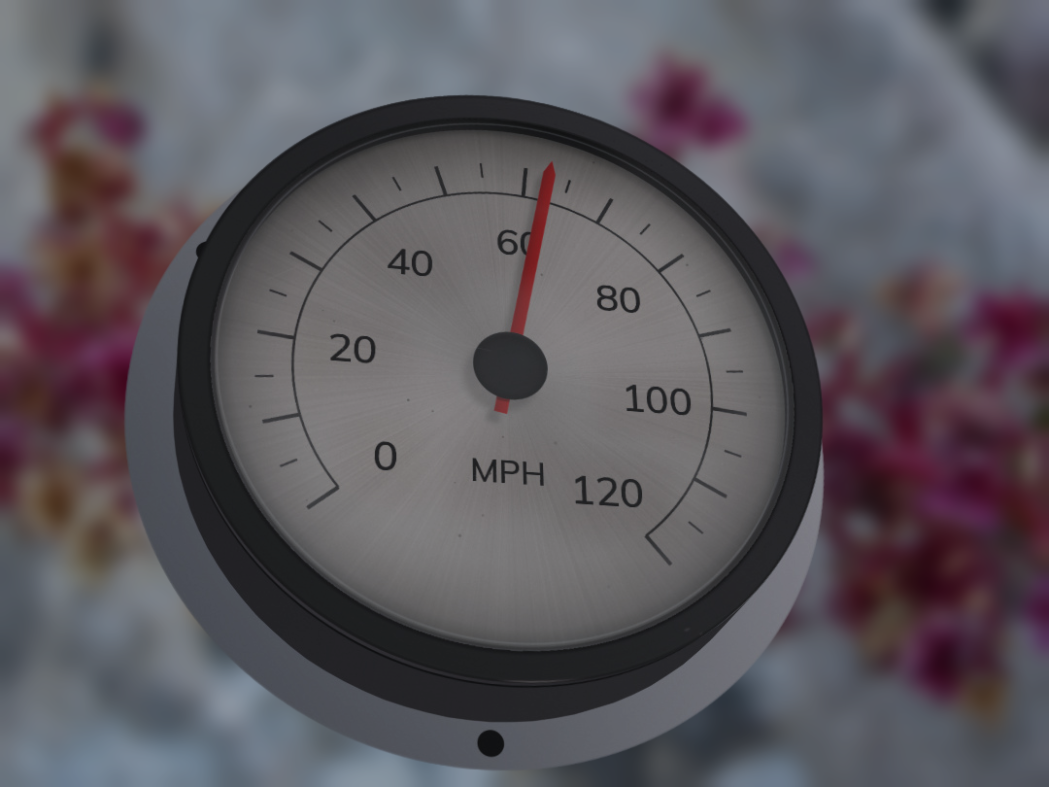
62.5 mph
